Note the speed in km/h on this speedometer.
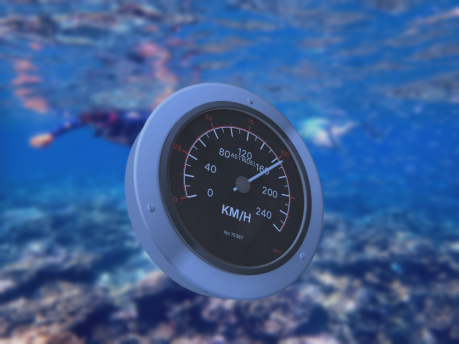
165 km/h
